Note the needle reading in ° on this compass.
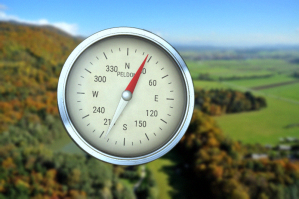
25 °
